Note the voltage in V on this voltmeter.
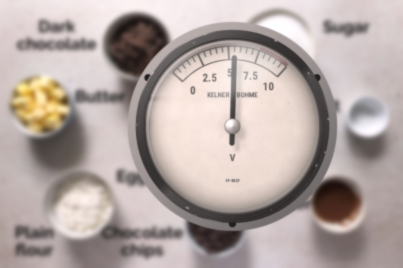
5.5 V
